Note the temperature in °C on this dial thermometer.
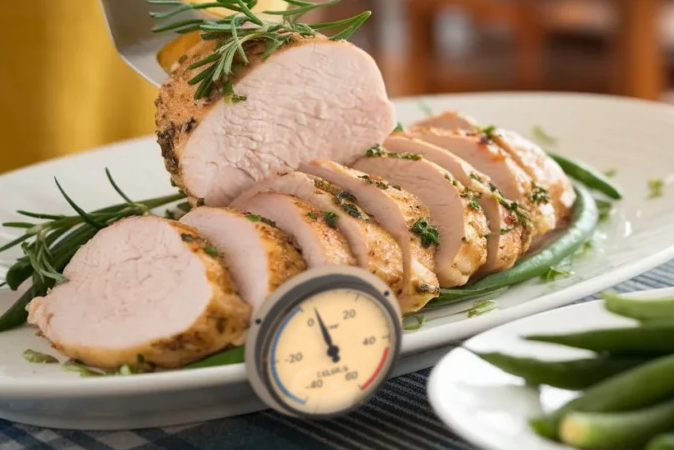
4 °C
